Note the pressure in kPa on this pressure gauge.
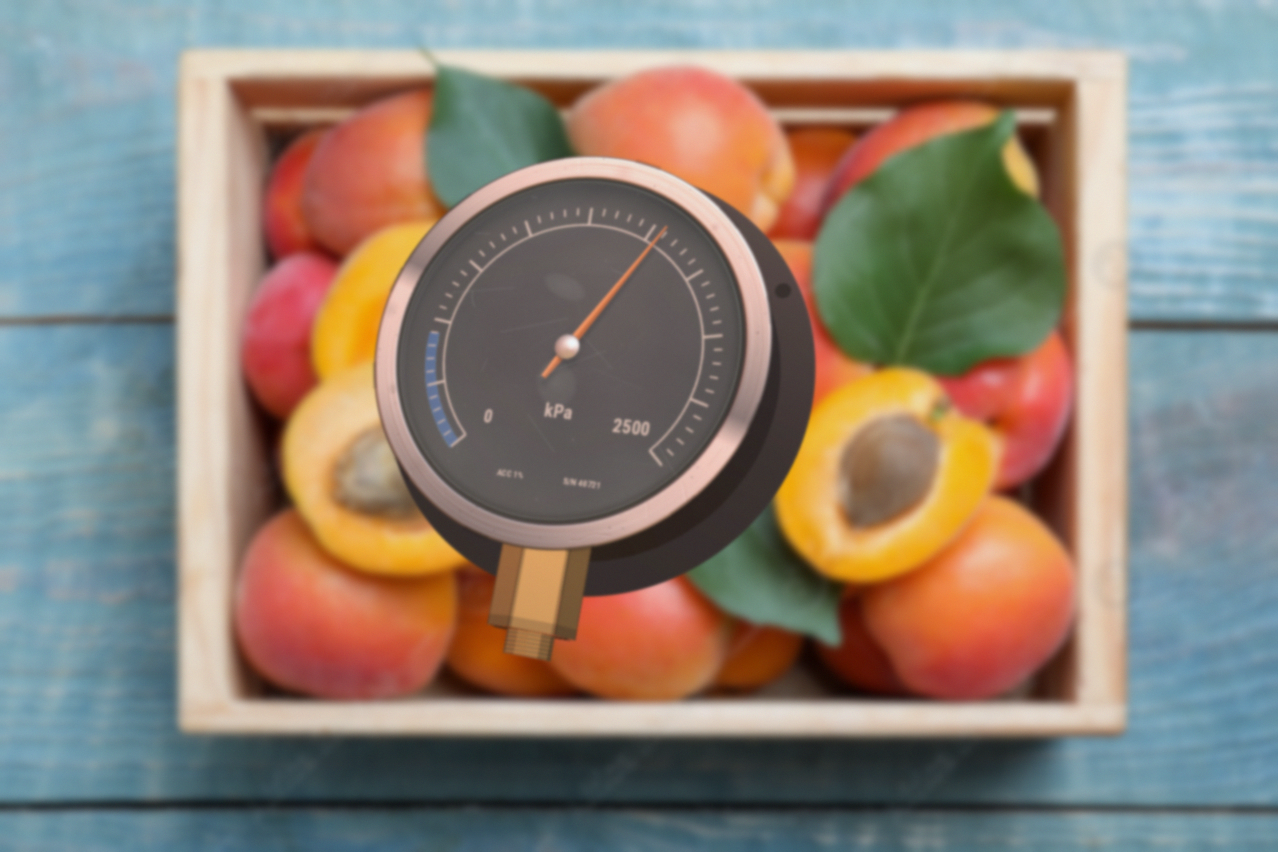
1550 kPa
